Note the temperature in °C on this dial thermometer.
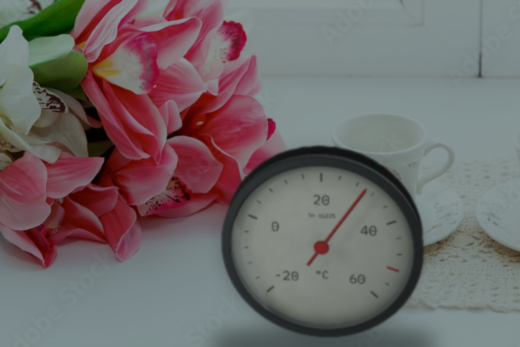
30 °C
